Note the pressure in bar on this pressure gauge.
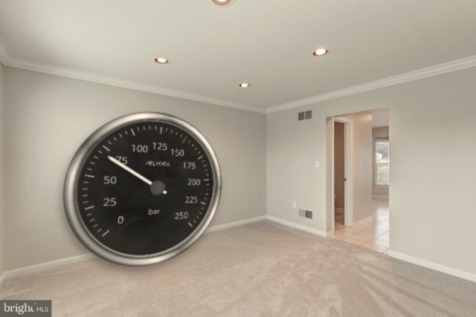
70 bar
